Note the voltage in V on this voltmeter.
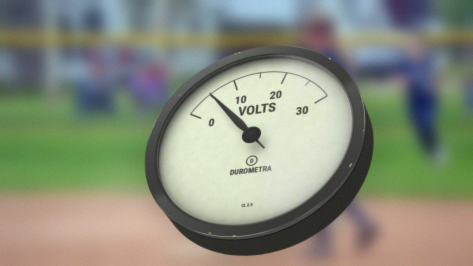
5 V
